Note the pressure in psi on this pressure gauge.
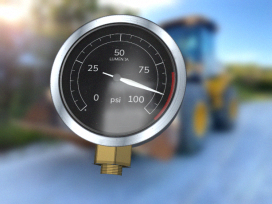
90 psi
